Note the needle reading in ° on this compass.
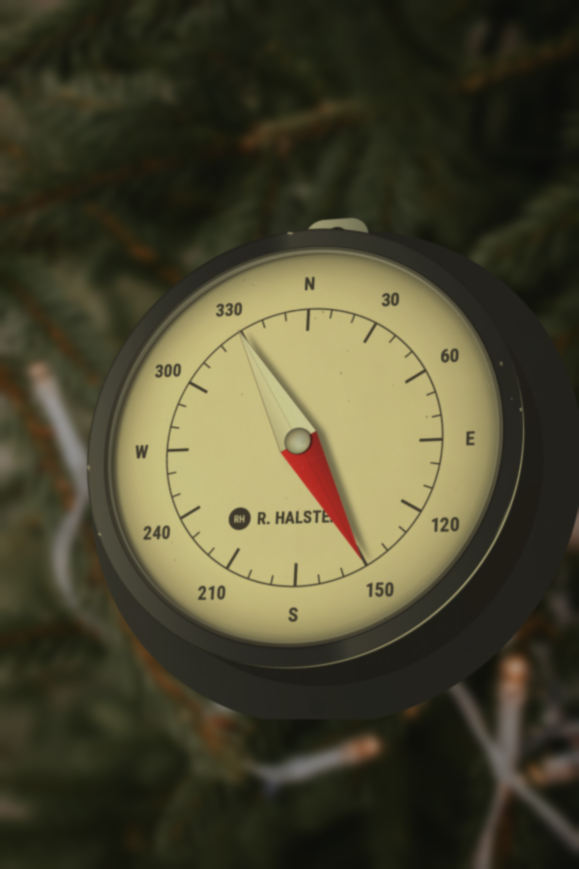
150 °
